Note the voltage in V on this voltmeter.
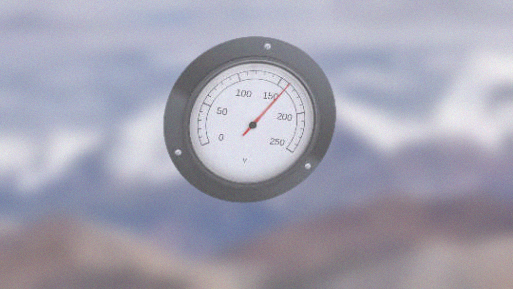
160 V
